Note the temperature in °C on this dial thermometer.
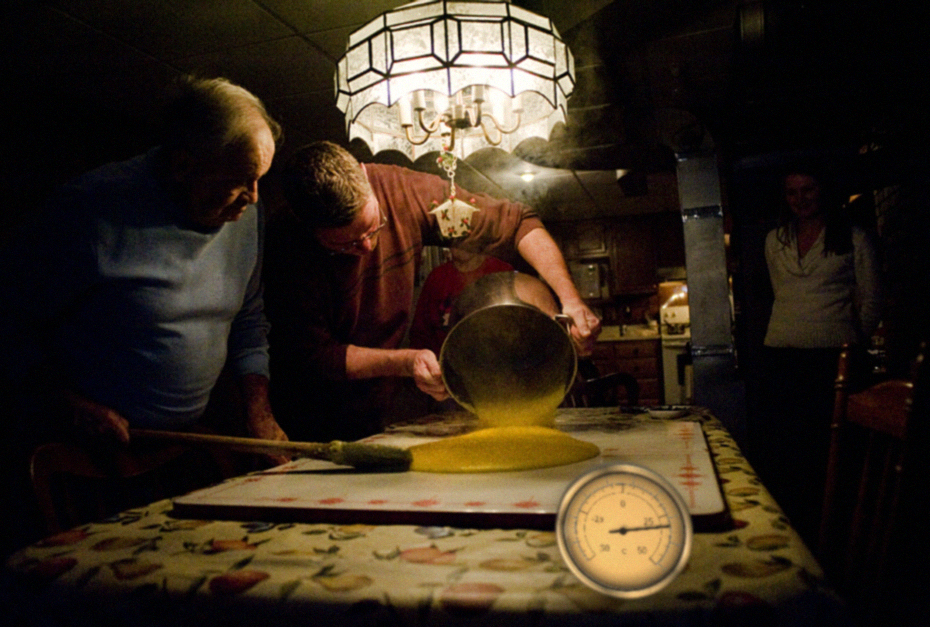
30 °C
